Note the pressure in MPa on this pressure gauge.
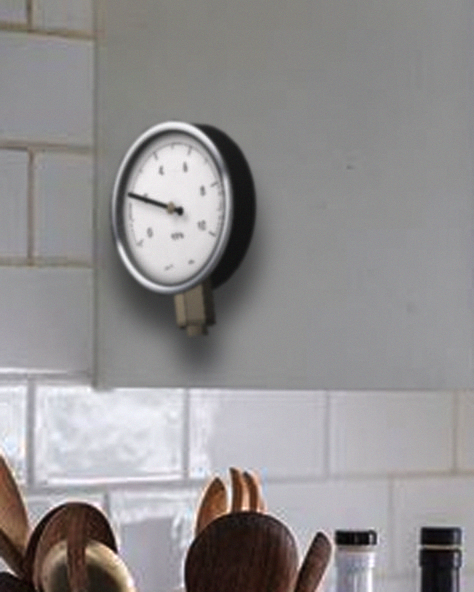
2 MPa
